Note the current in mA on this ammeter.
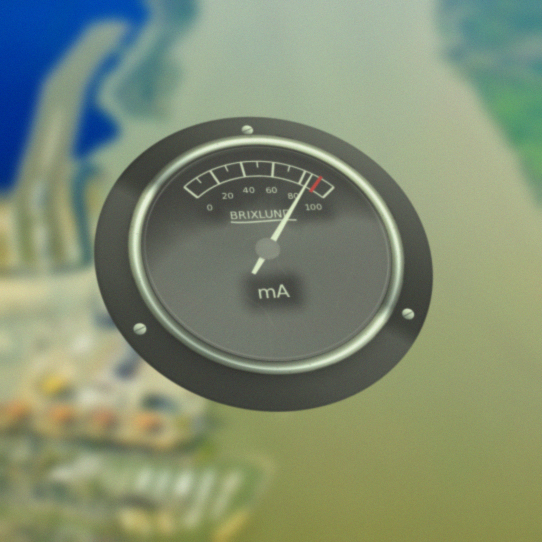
85 mA
